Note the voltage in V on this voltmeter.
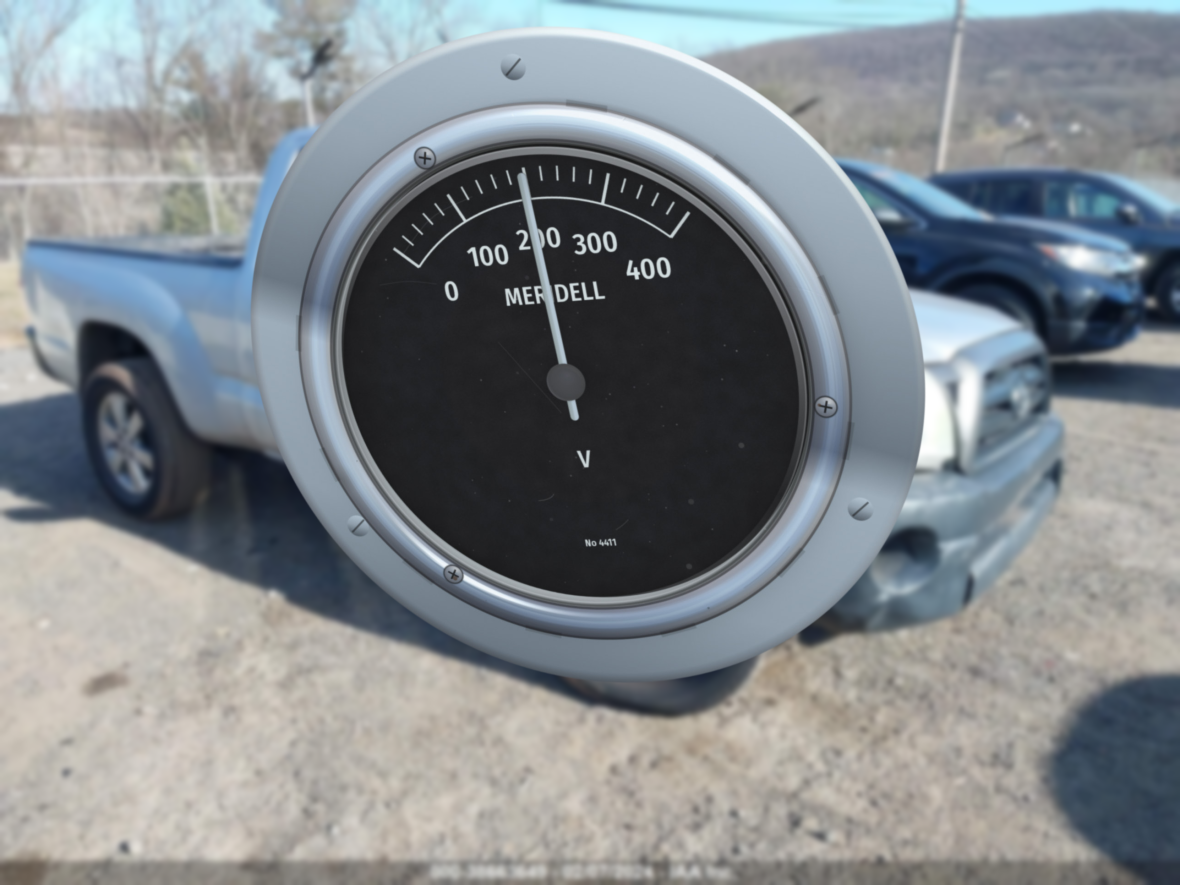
200 V
